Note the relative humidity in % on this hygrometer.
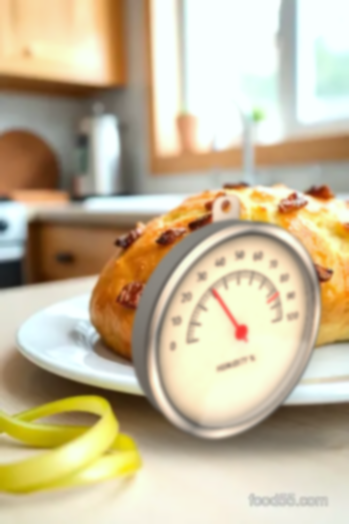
30 %
